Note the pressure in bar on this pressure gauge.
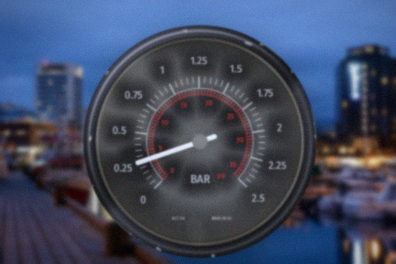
0.25 bar
